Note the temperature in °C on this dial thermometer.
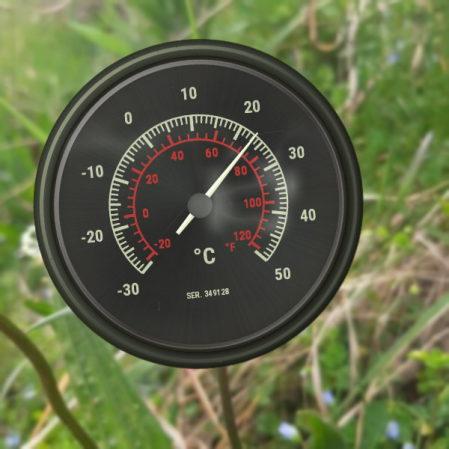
23 °C
